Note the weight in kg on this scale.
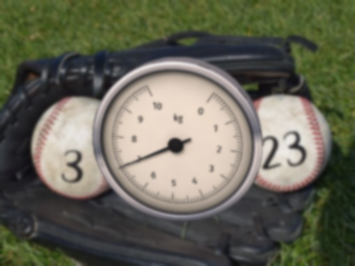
7 kg
